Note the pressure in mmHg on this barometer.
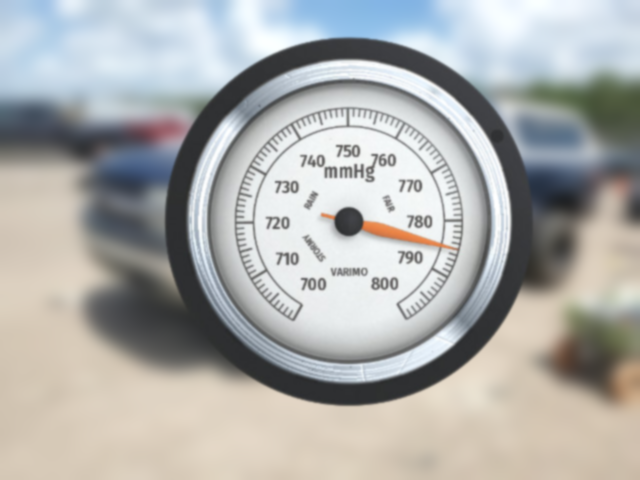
785 mmHg
